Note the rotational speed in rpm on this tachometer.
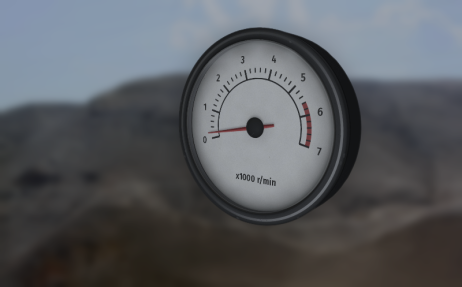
200 rpm
